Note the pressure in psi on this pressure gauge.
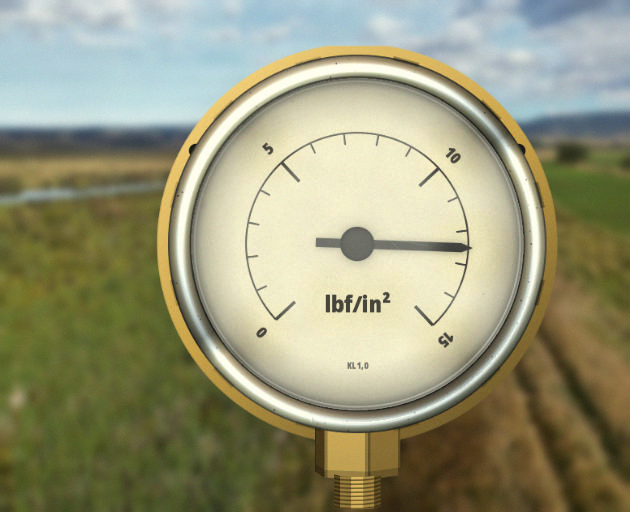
12.5 psi
